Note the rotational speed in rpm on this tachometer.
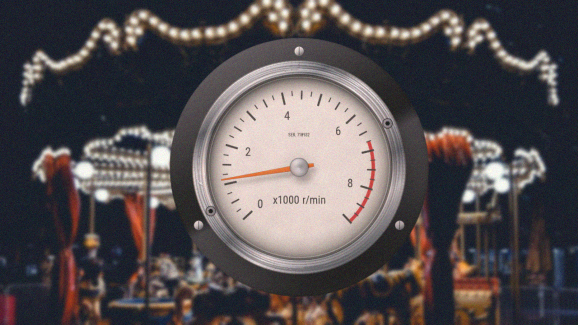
1125 rpm
